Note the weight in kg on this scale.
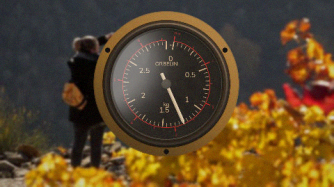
1.25 kg
